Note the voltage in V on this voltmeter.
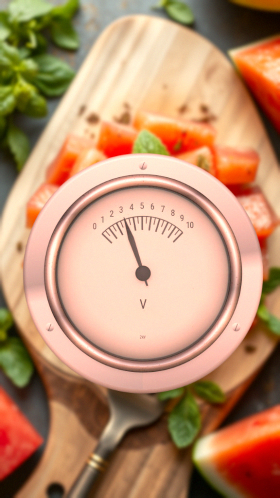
3 V
